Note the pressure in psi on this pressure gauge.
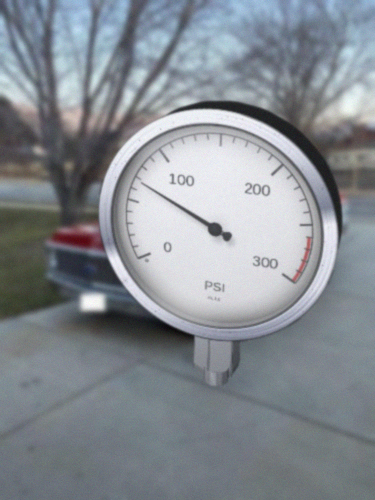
70 psi
